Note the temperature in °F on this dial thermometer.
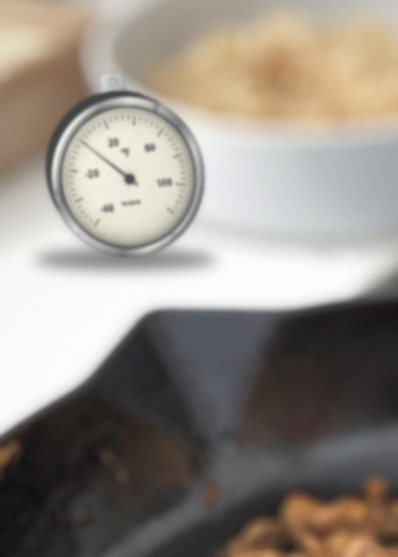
0 °F
